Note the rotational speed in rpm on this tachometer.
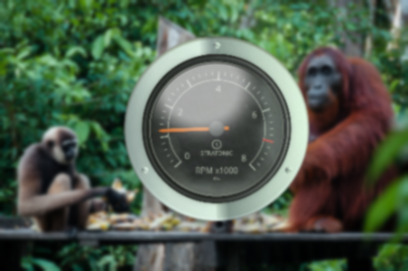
1200 rpm
